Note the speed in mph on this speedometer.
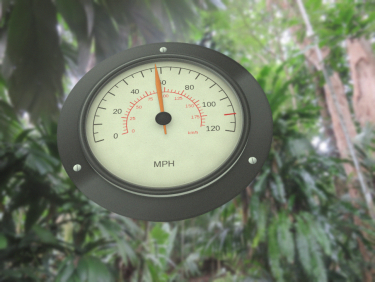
57.5 mph
